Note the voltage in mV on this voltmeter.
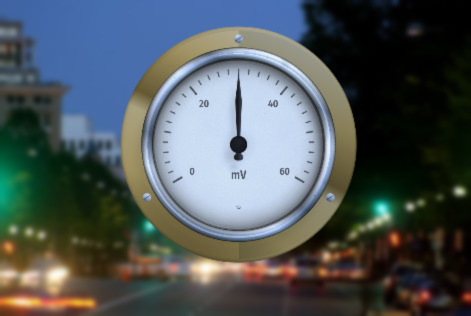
30 mV
